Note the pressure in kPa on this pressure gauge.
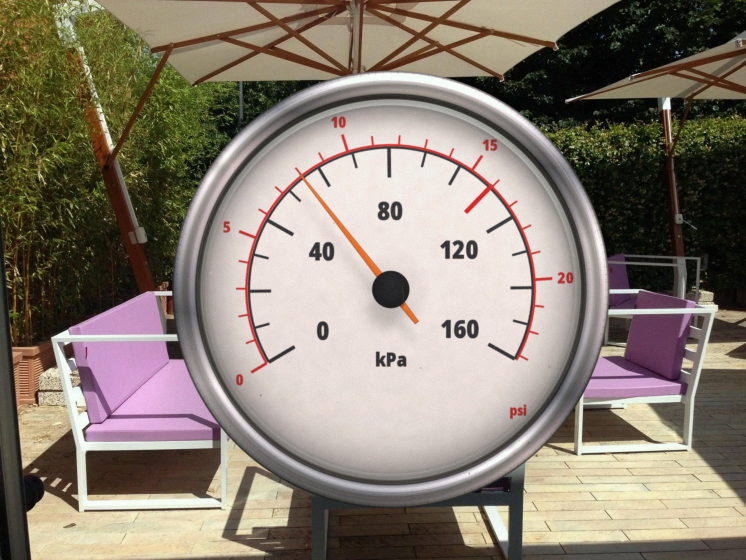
55 kPa
